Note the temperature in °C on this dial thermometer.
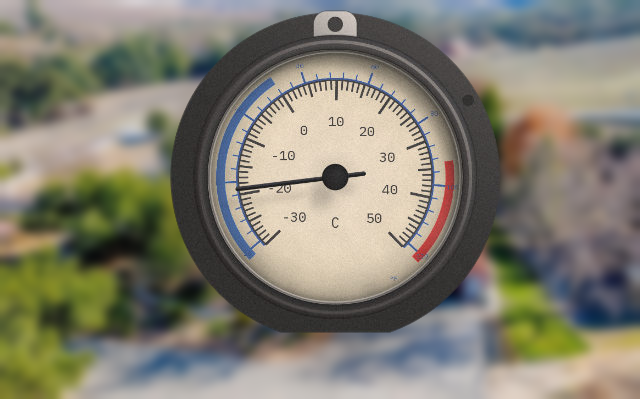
-19 °C
